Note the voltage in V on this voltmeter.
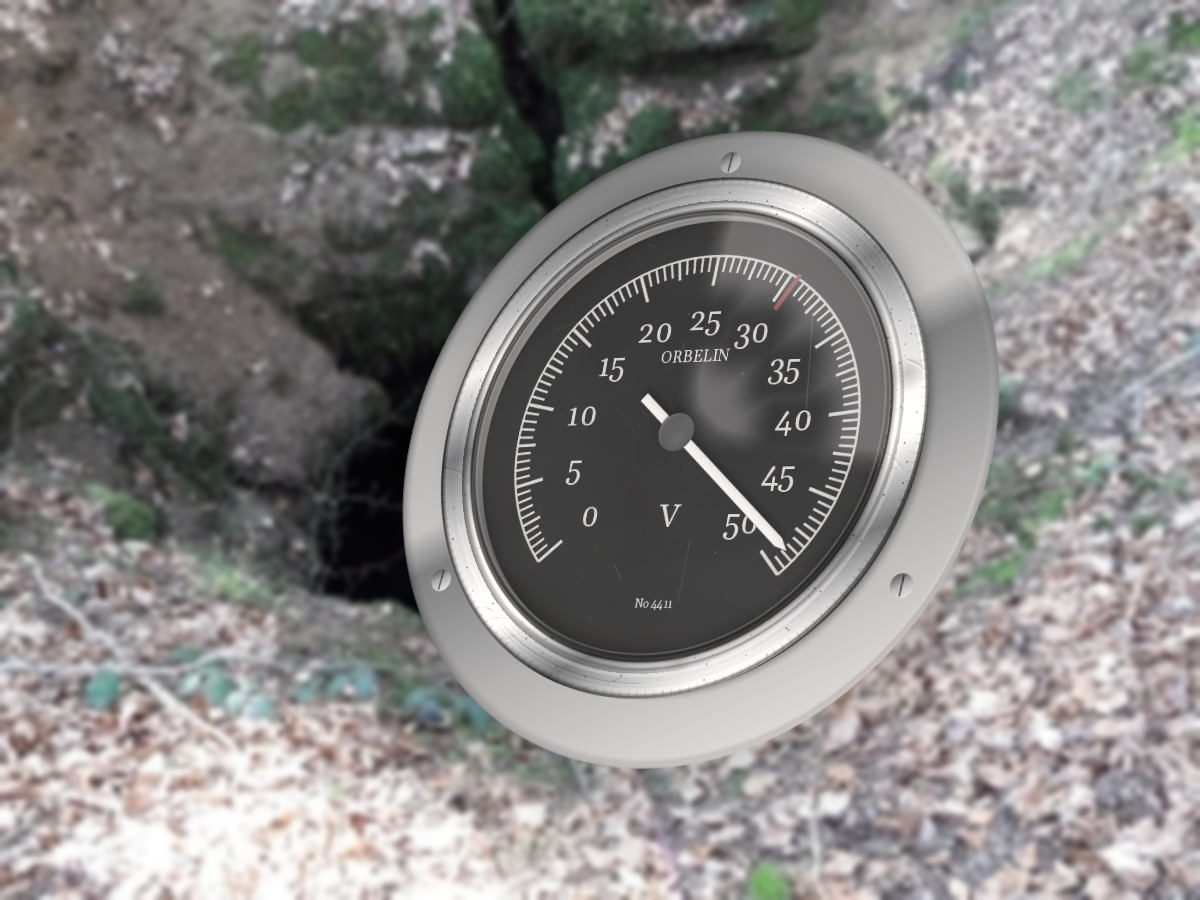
48.75 V
